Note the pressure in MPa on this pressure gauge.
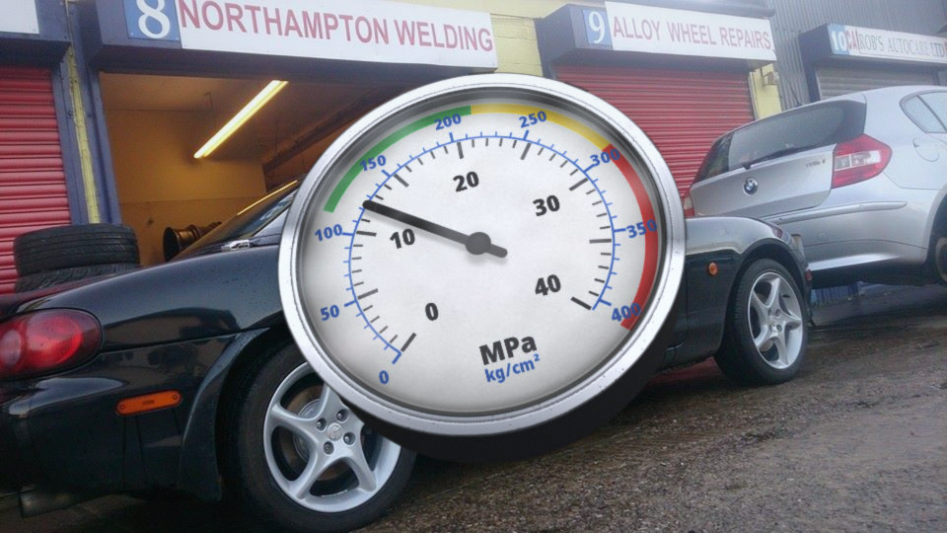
12 MPa
